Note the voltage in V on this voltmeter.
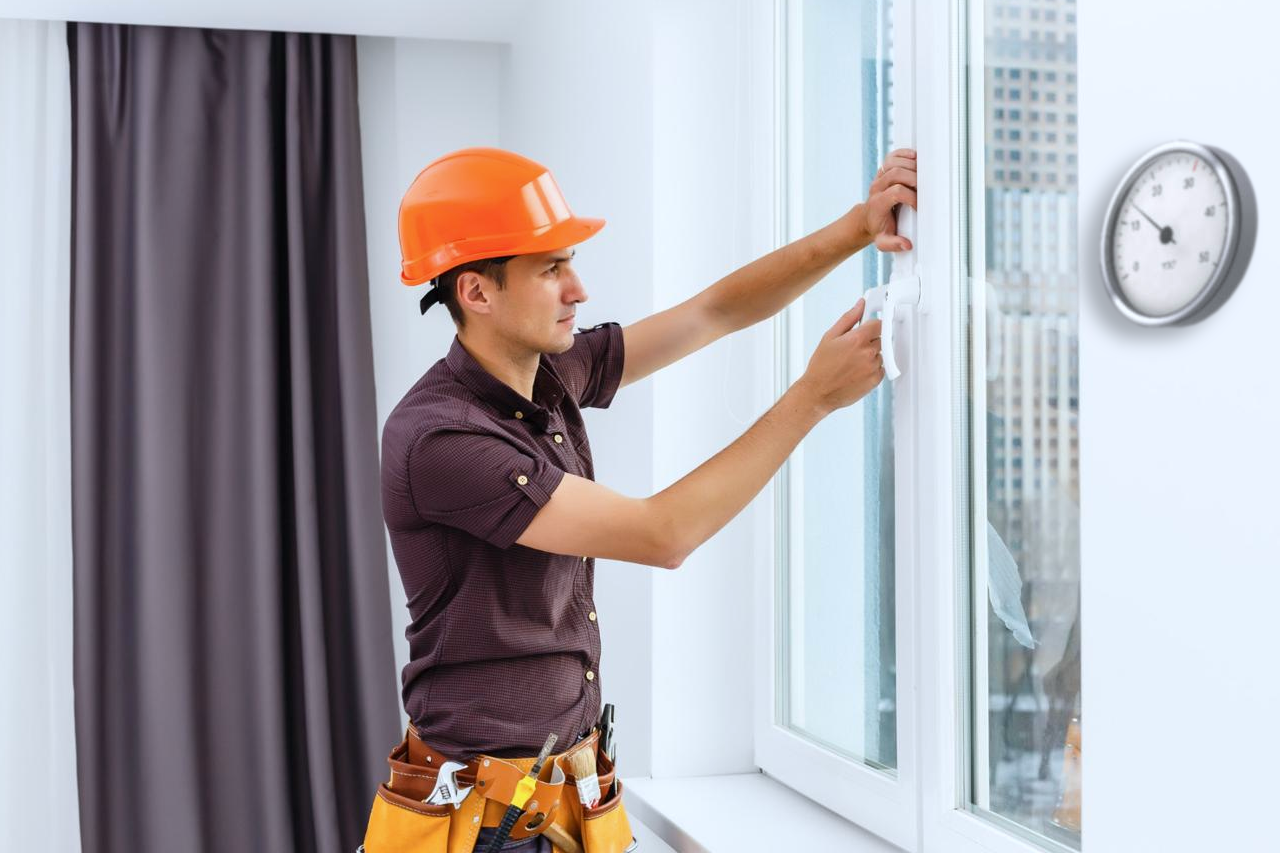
14 V
